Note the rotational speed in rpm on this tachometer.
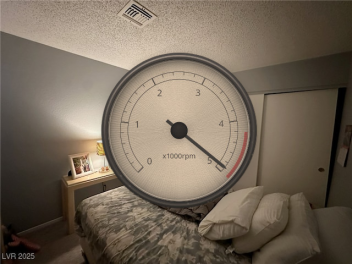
4900 rpm
